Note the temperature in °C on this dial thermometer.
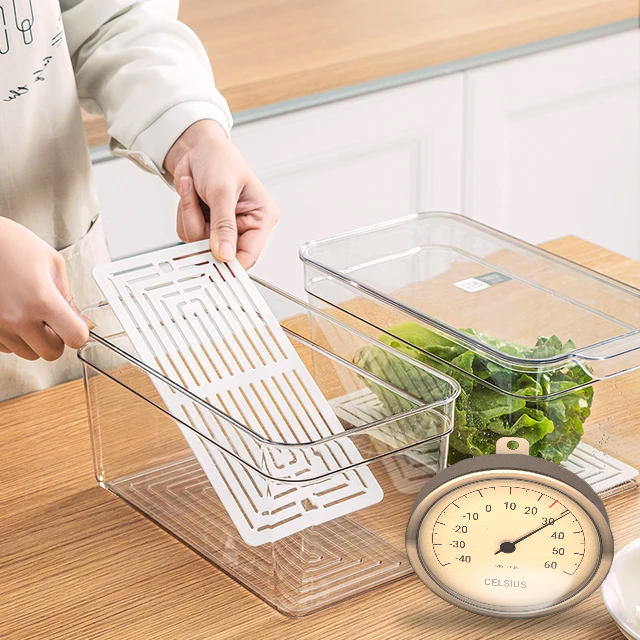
30 °C
